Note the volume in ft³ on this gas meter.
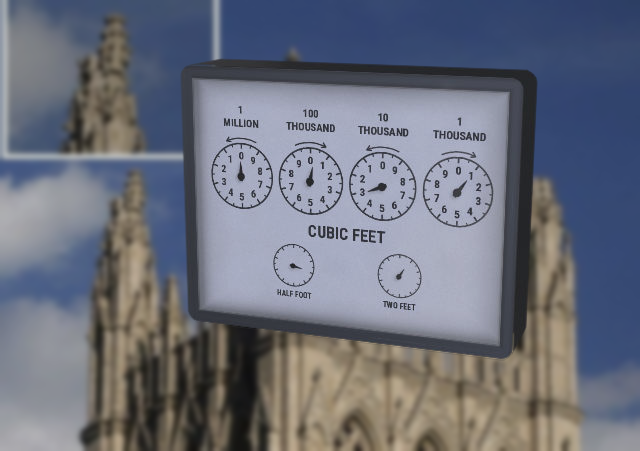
3100 ft³
